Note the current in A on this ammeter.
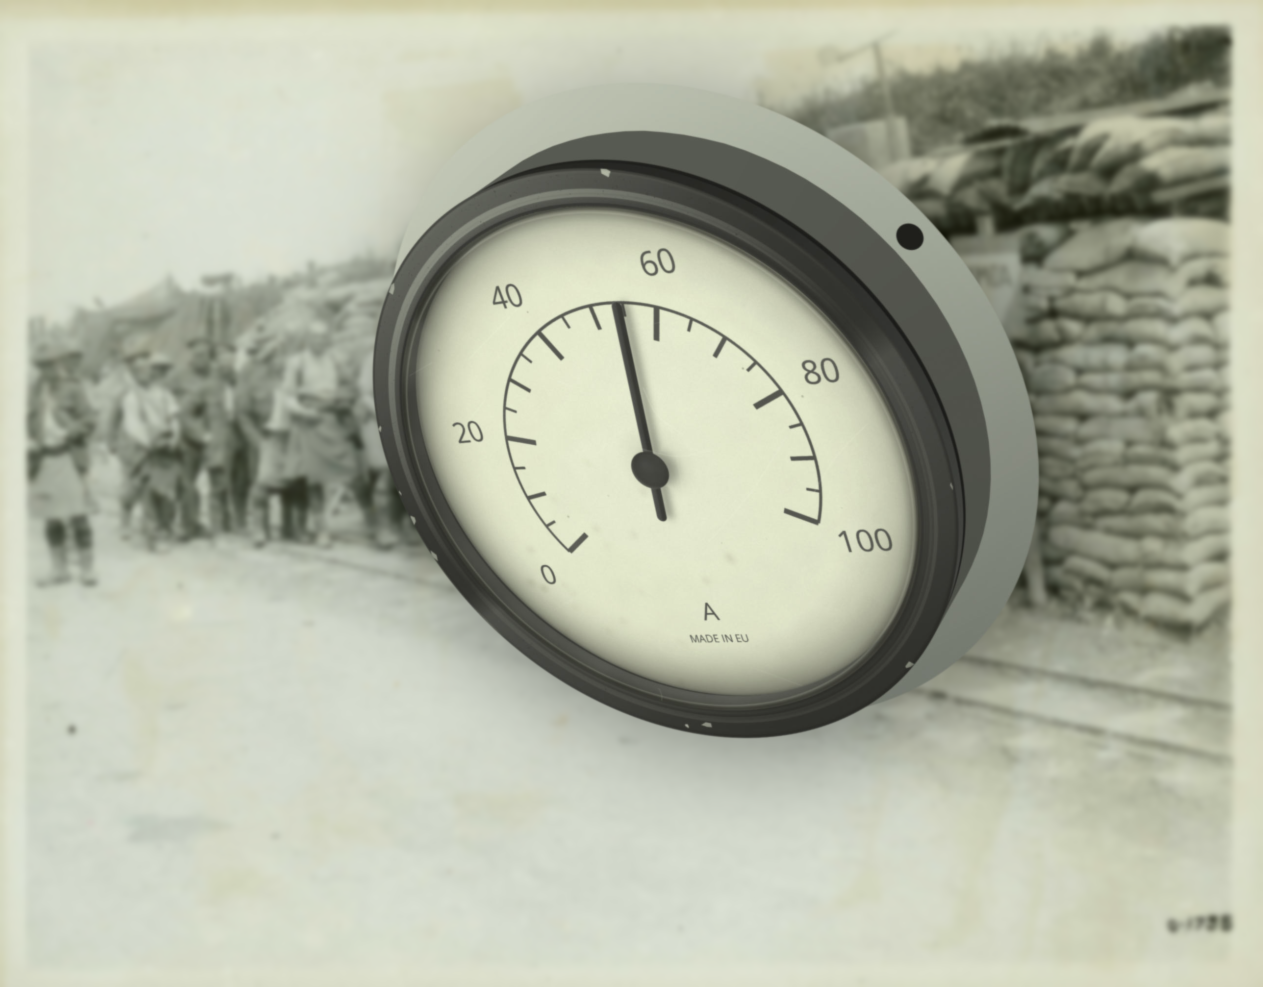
55 A
